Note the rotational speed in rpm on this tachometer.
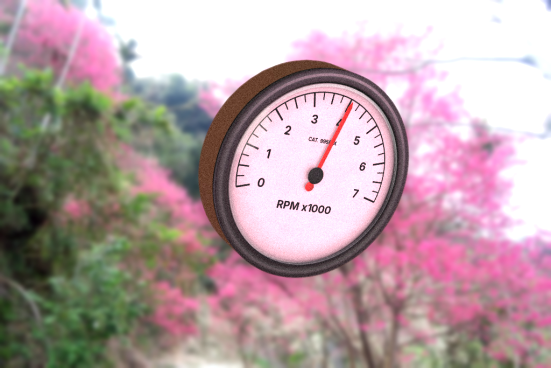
4000 rpm
